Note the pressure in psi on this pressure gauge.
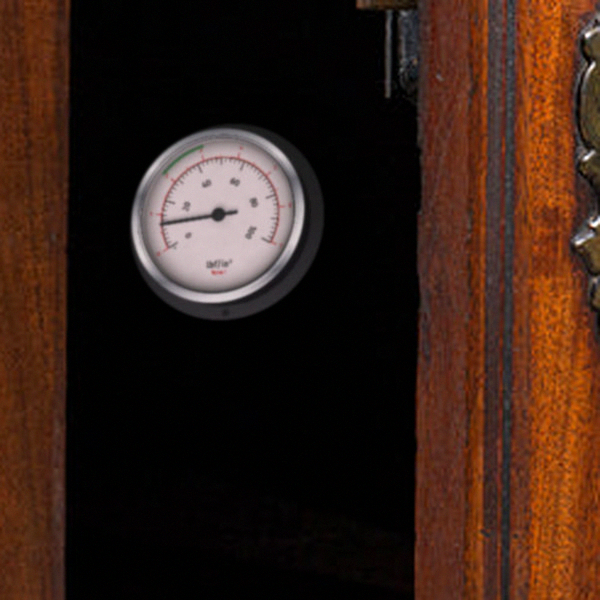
10 psi
